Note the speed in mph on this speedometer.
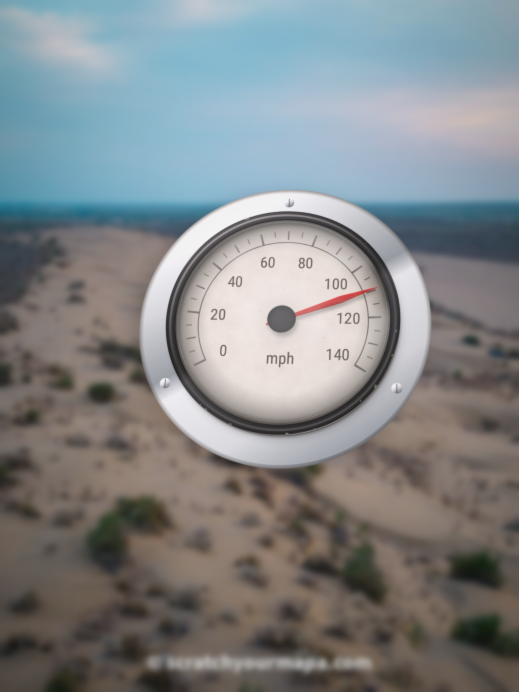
110 mph
